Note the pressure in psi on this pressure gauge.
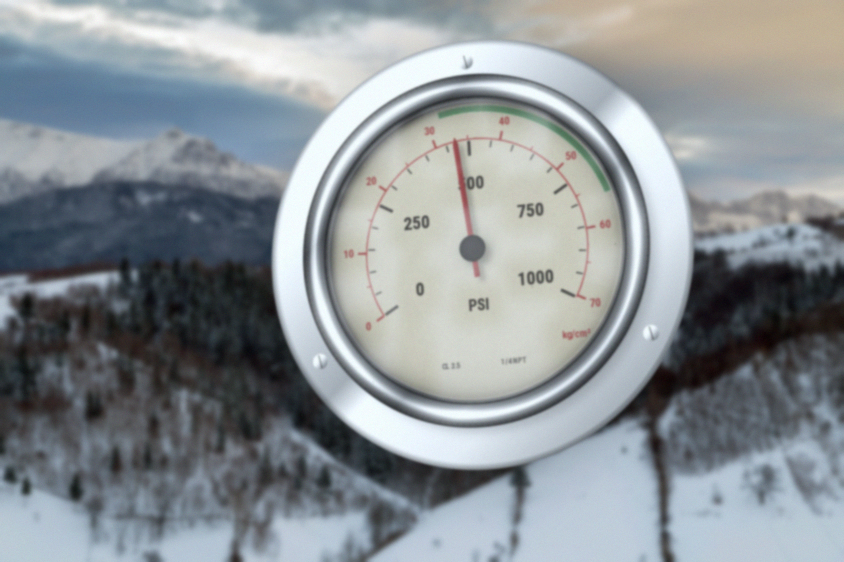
475 psi
